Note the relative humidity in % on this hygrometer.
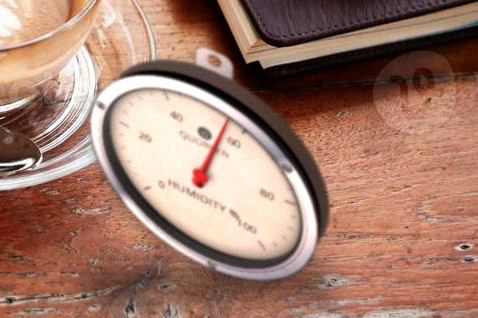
56 %
